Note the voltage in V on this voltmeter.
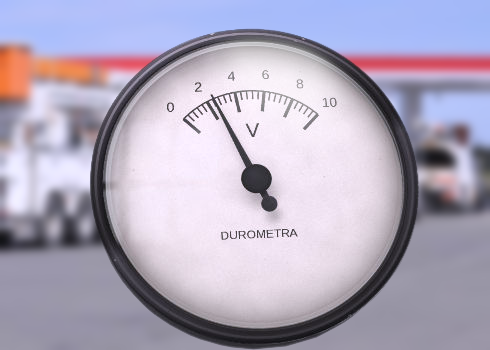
2.4 V
